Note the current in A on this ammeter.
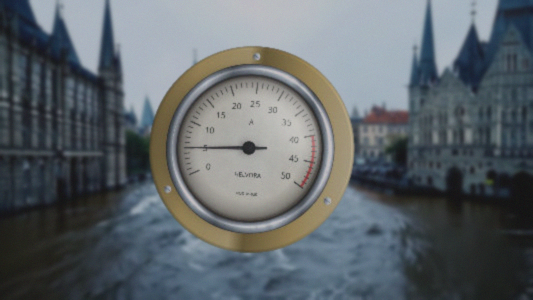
5 A
